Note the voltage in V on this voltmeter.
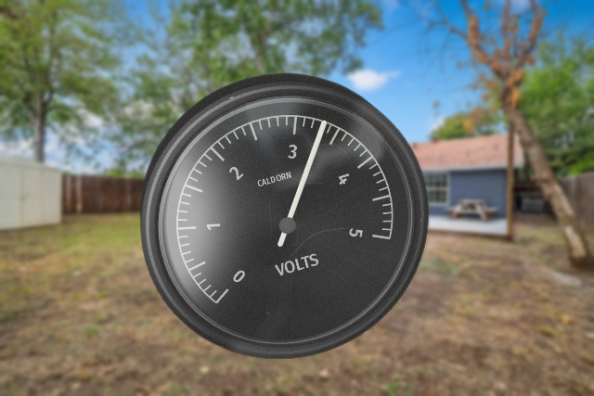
3.3 V
